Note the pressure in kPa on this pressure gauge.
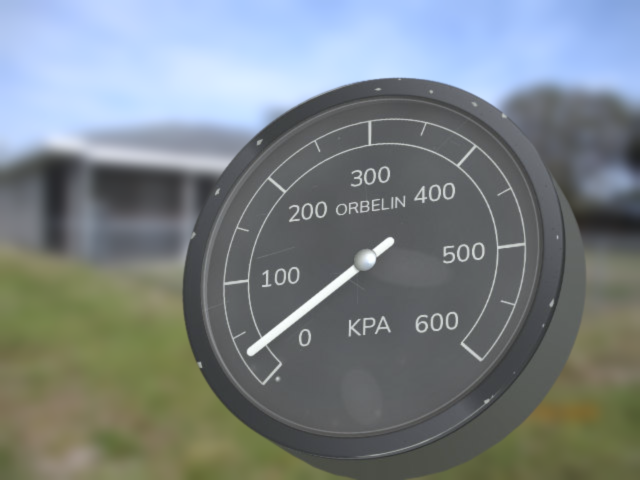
25 kPa
